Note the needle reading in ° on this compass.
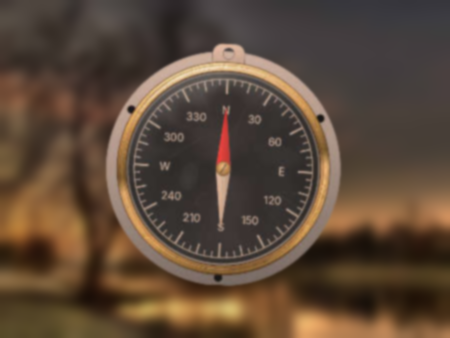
0 °
